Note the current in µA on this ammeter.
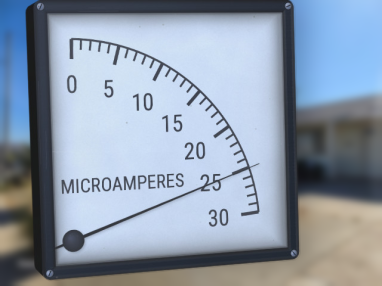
25 µA
